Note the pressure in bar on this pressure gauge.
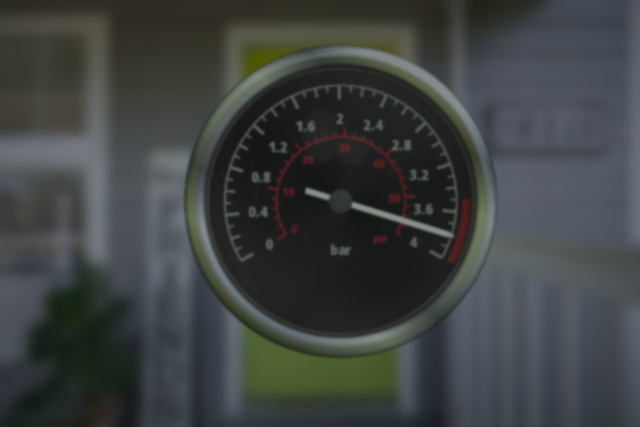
3.8 bar
